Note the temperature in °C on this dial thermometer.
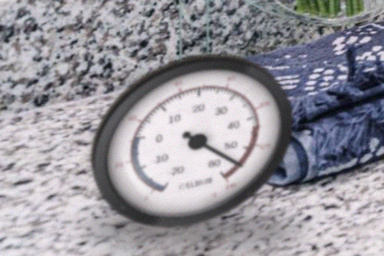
55 °C
